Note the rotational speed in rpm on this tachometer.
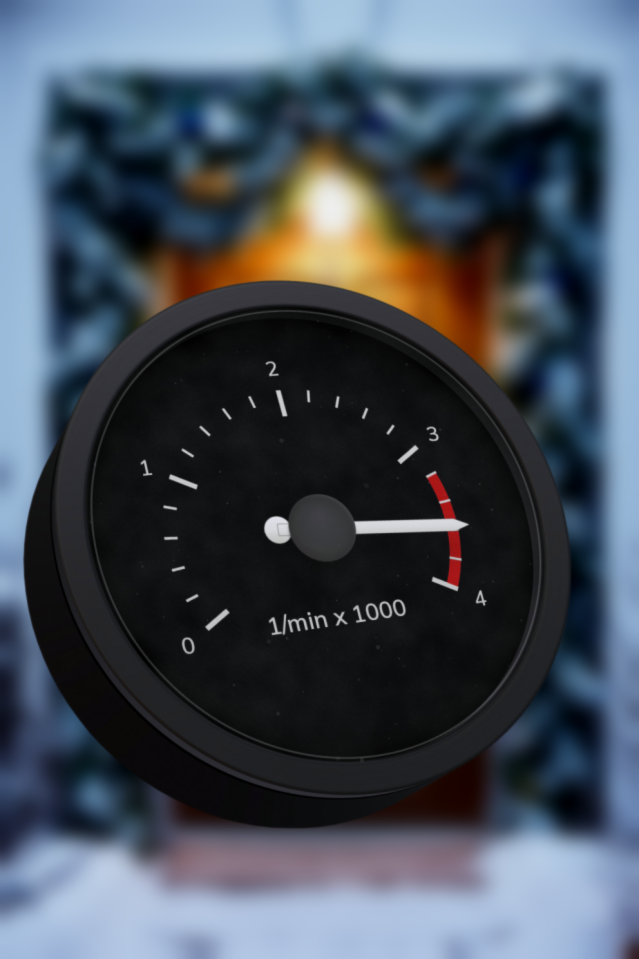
3600 rpm
